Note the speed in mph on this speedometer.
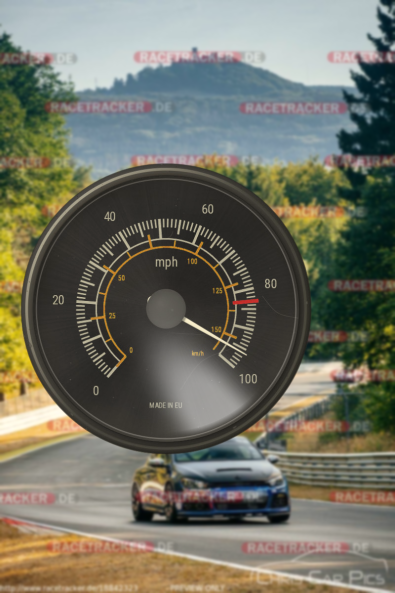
96 mph
